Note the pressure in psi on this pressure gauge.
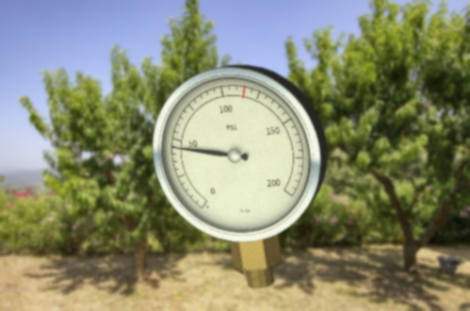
45 psi
